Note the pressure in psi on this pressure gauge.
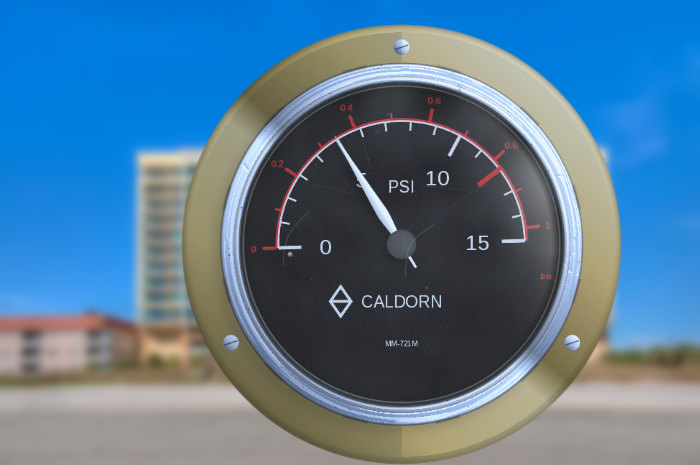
5 psi
